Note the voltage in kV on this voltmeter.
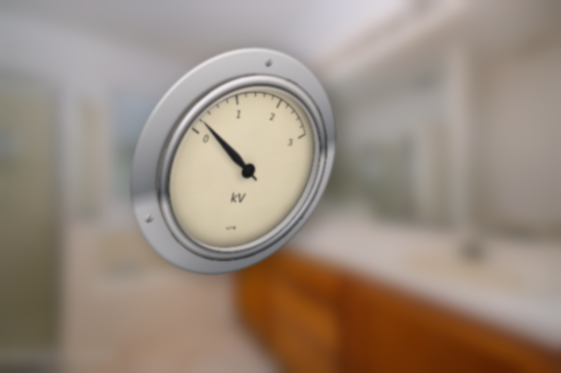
0.2 kV
